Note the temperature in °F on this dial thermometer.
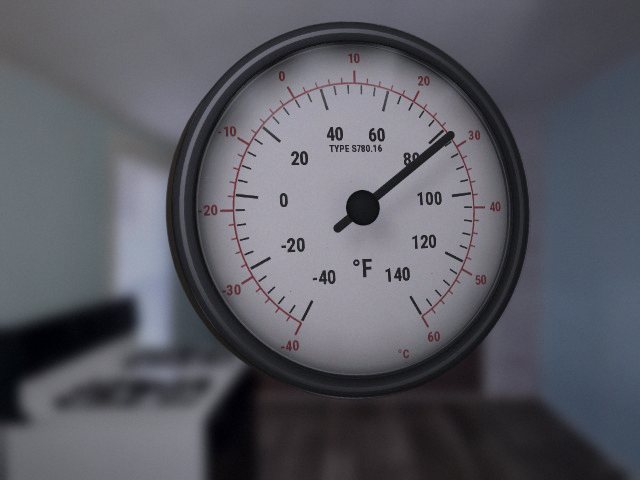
82 °F
